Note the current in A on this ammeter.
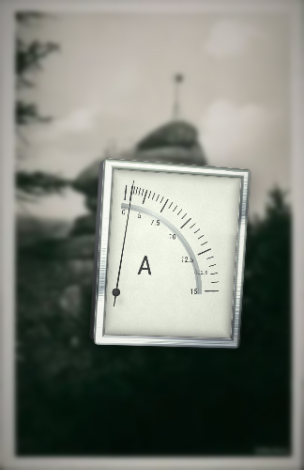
2.5 A
